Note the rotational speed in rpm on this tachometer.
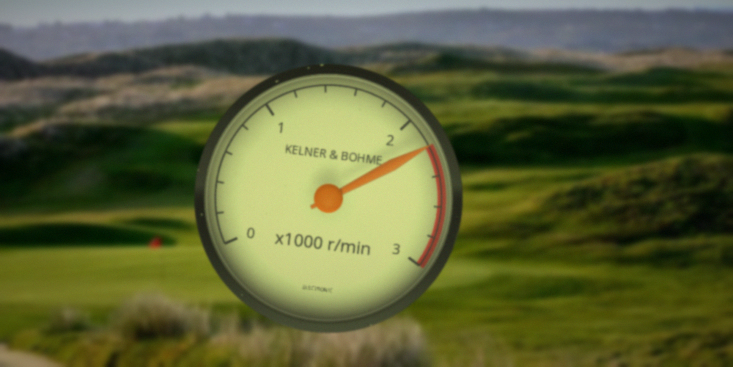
2200 rpm
